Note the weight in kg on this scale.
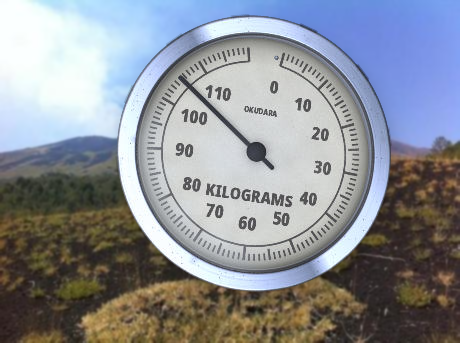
105 kg
